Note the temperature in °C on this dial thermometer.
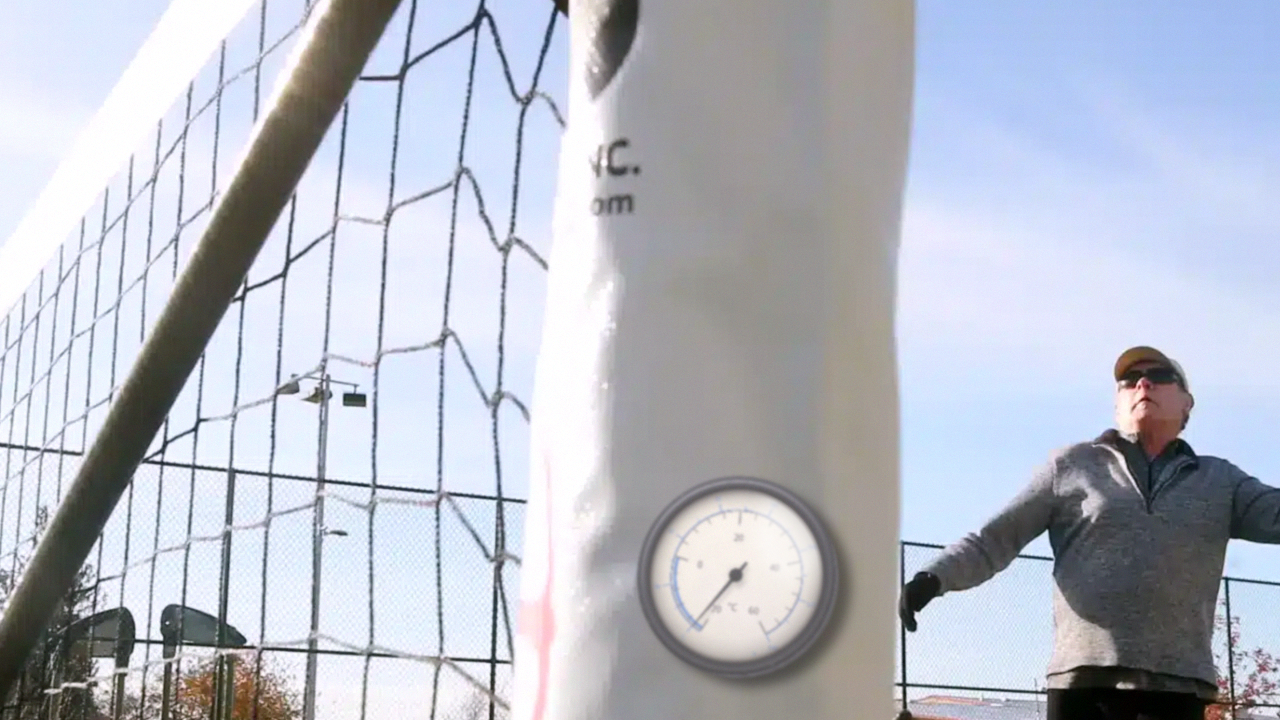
-18 °C
